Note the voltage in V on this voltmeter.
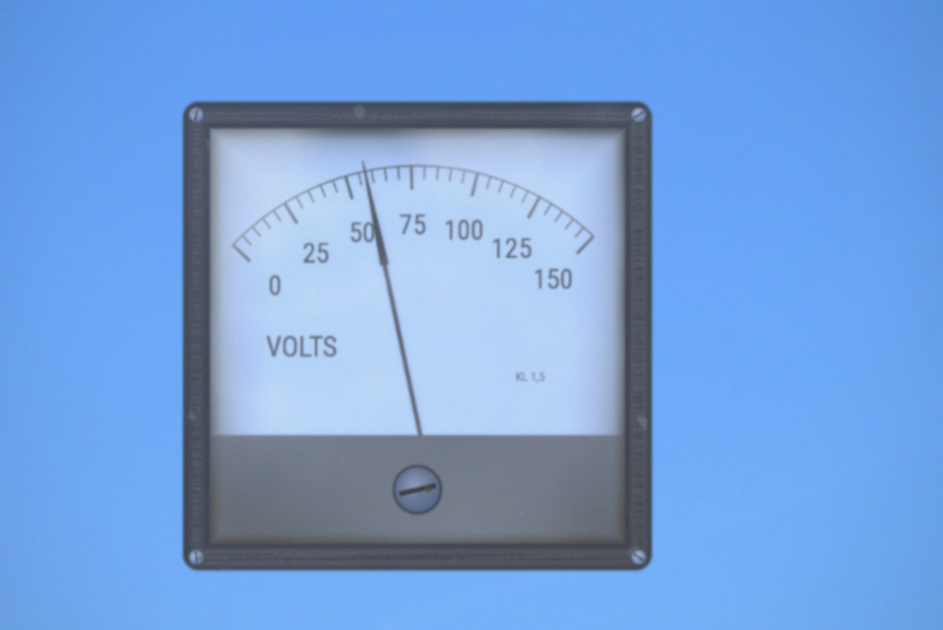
57.5 V
